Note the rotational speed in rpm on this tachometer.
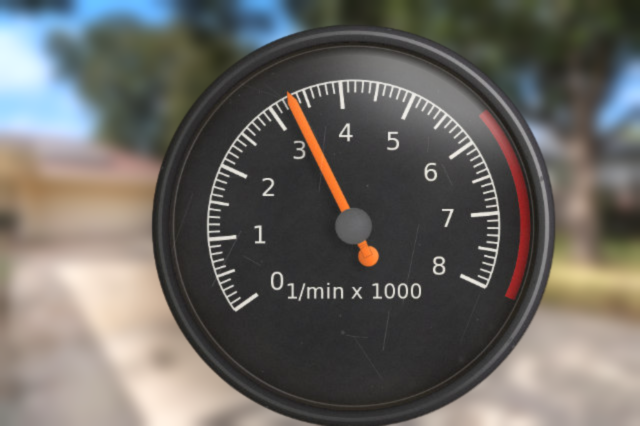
3300 rpm
